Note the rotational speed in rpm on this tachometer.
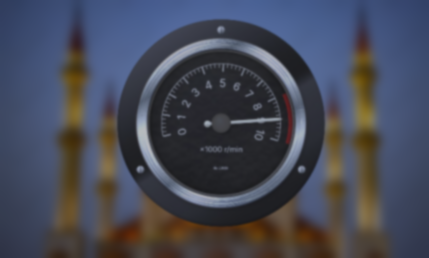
9000 rpm
